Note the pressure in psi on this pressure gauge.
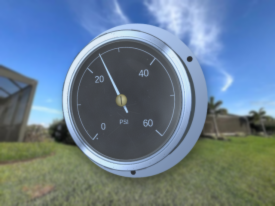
25 psi
